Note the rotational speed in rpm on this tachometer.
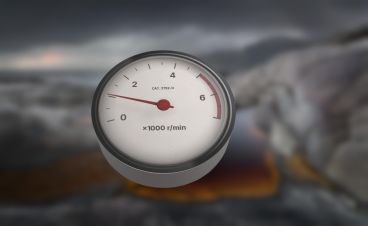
1000 rpm
